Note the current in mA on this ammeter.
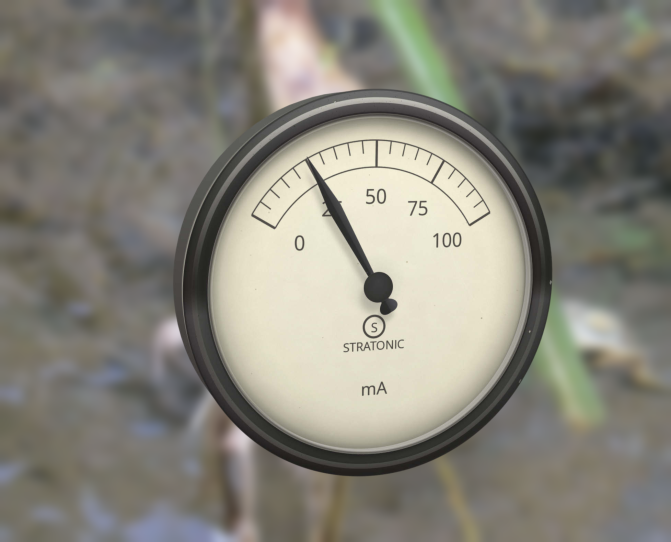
25 mA
